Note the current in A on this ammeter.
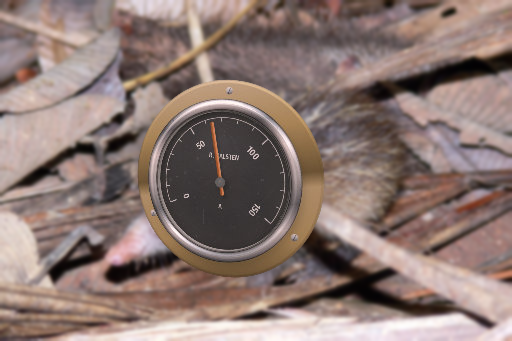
65 A
